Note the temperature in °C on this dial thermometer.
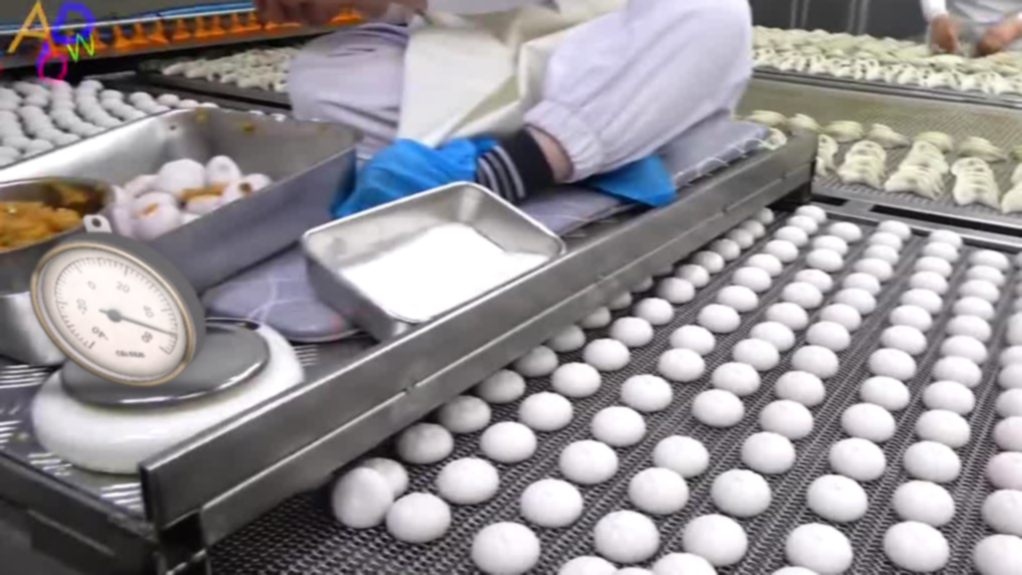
50 °C
